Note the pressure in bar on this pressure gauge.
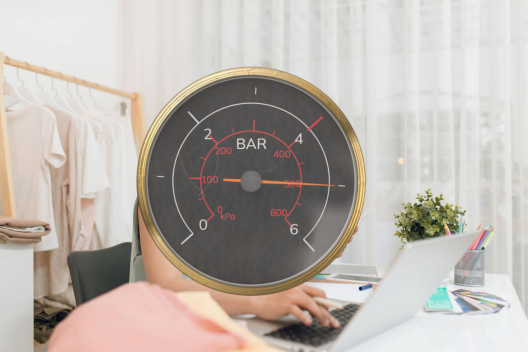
5 bar
